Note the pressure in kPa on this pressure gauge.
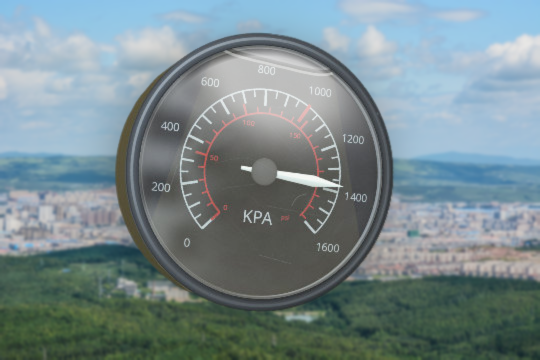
1375 kPa
